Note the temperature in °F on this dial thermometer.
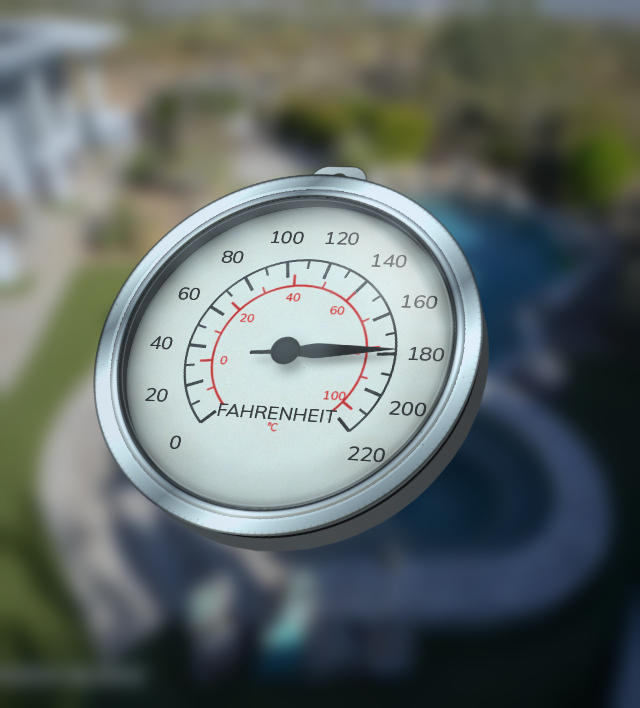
180 °F
